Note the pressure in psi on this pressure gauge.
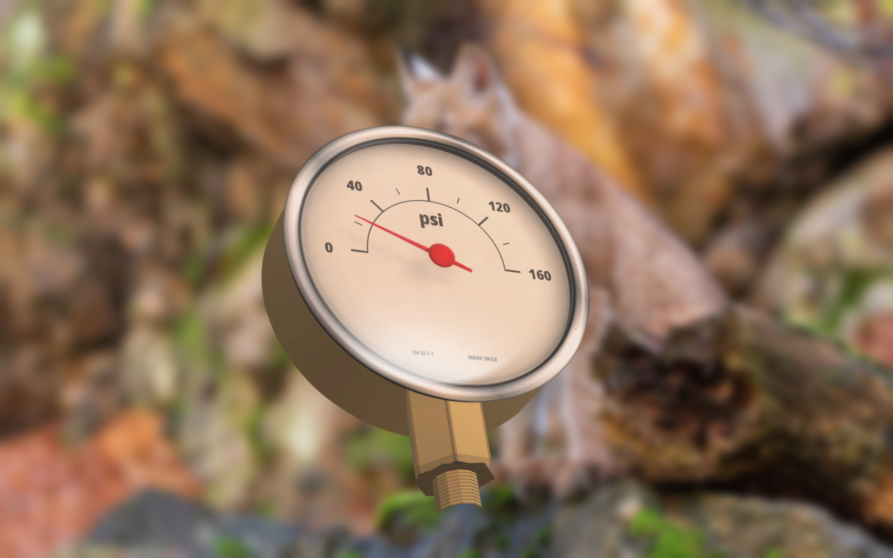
20 psi
